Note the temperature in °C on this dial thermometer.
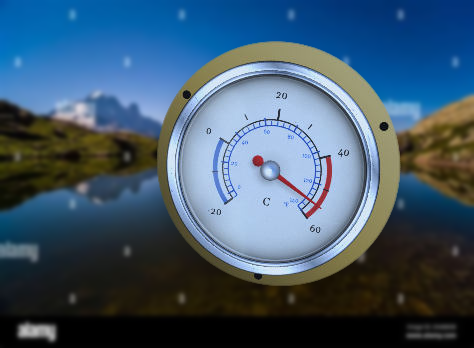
55 °C
